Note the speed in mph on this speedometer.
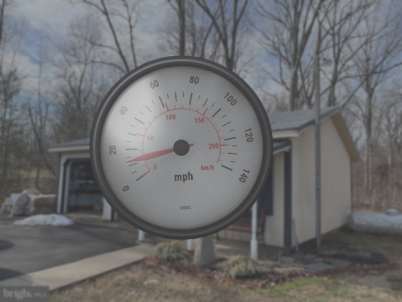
12.5 mph
